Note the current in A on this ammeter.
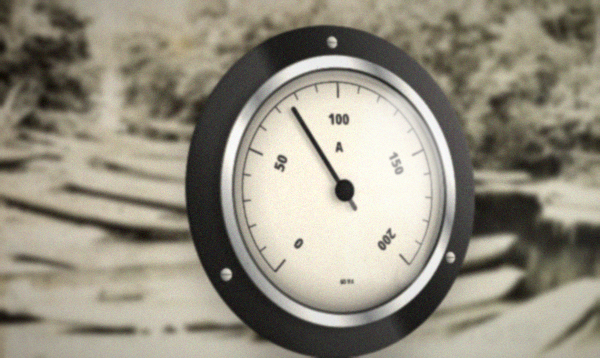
75 A
